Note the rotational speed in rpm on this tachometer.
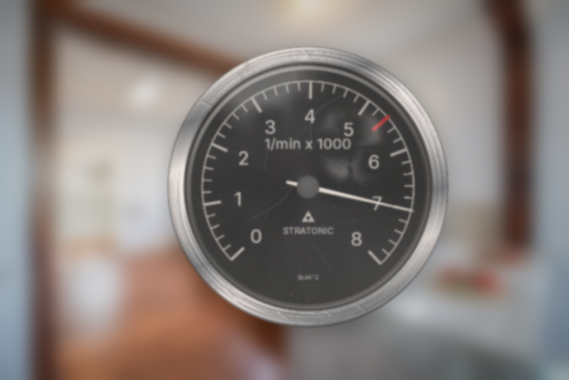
7000 rpm
